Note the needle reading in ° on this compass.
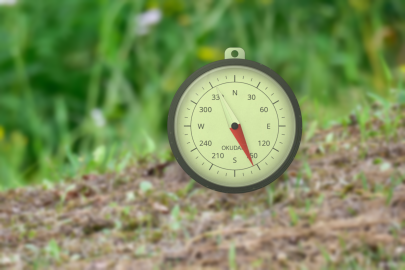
155 °
